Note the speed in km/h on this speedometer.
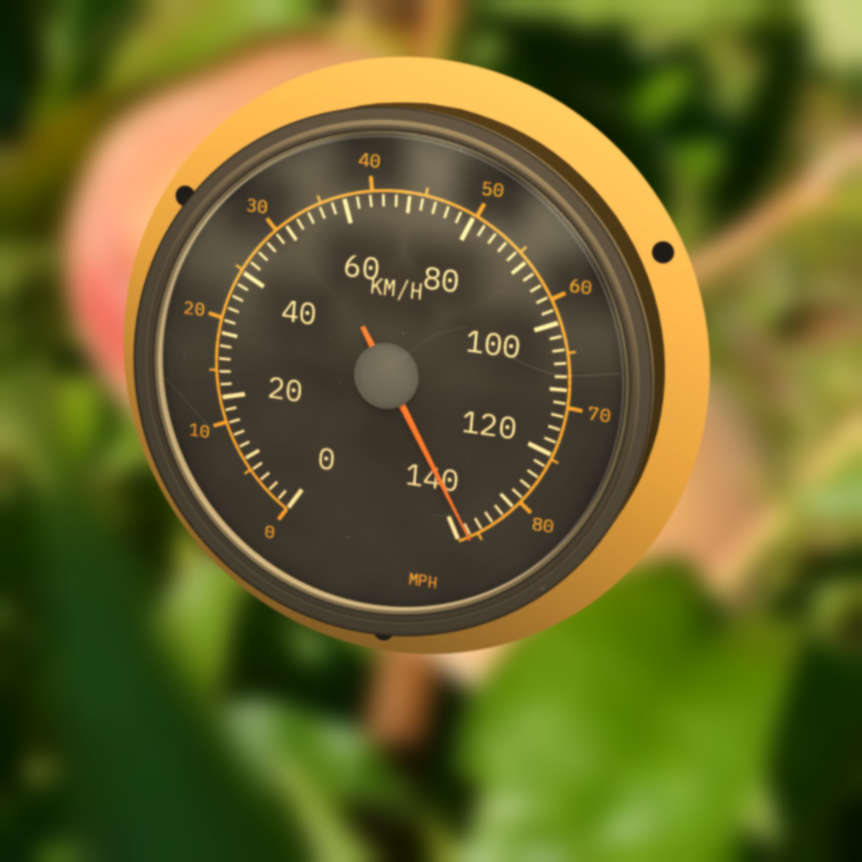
138 km/h
